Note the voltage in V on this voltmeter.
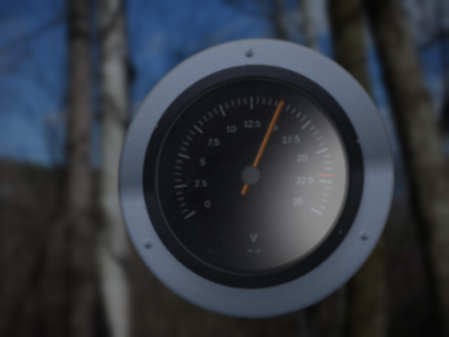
15 V
